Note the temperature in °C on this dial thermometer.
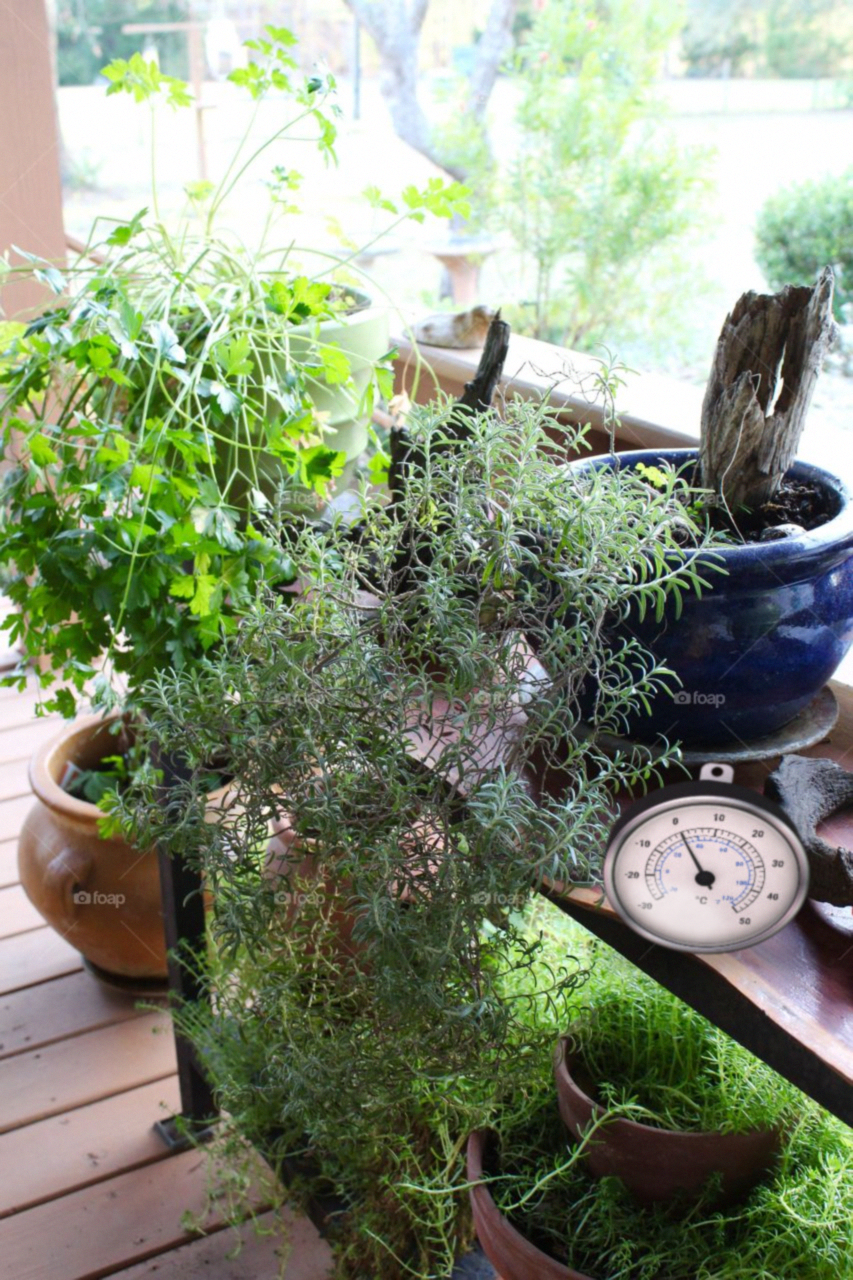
0 °C
